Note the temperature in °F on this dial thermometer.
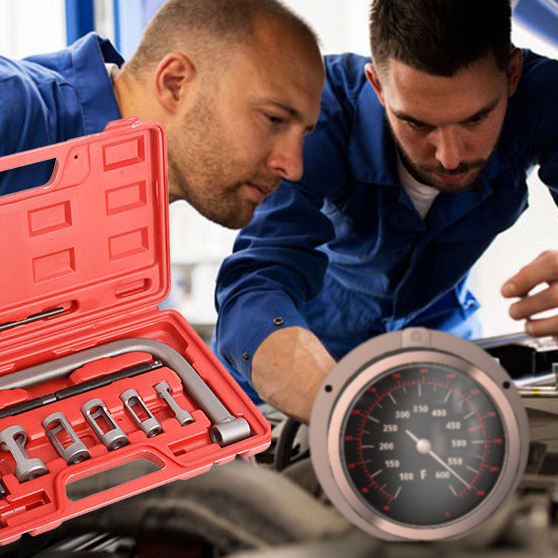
575 °F
